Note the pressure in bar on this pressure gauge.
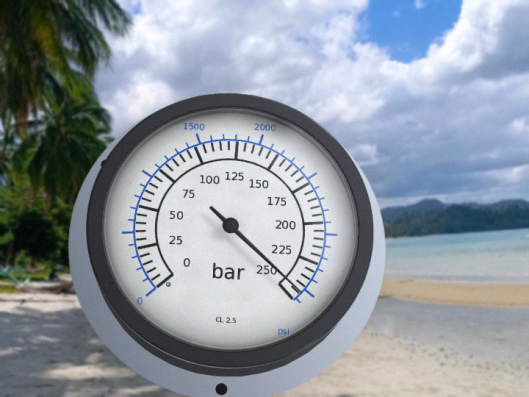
245 bar
